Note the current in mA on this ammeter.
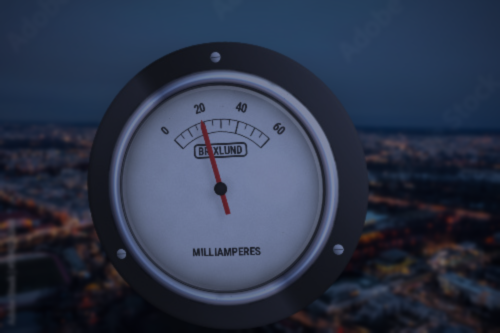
20 mA
